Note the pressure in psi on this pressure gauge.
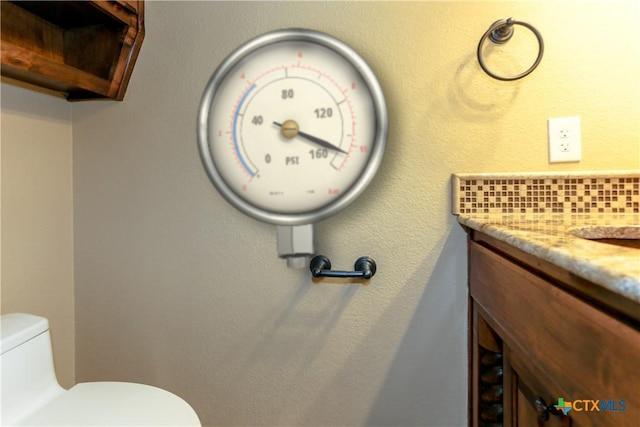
150 psi
